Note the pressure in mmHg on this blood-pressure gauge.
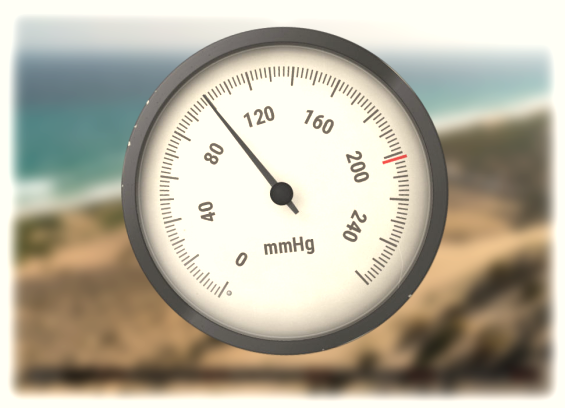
100 mmHg
